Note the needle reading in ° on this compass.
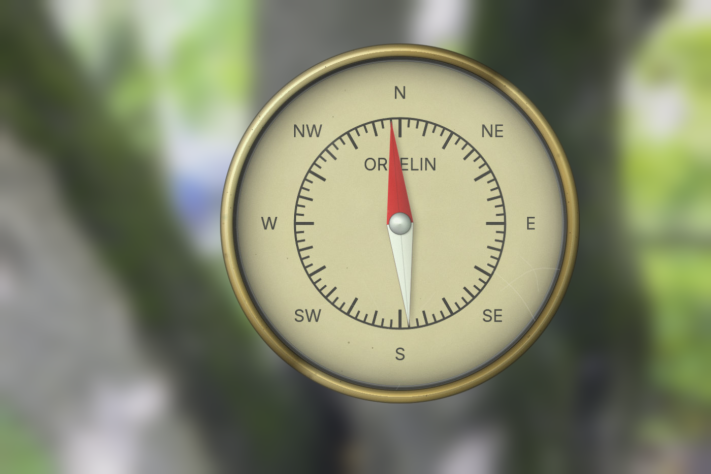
355 °
